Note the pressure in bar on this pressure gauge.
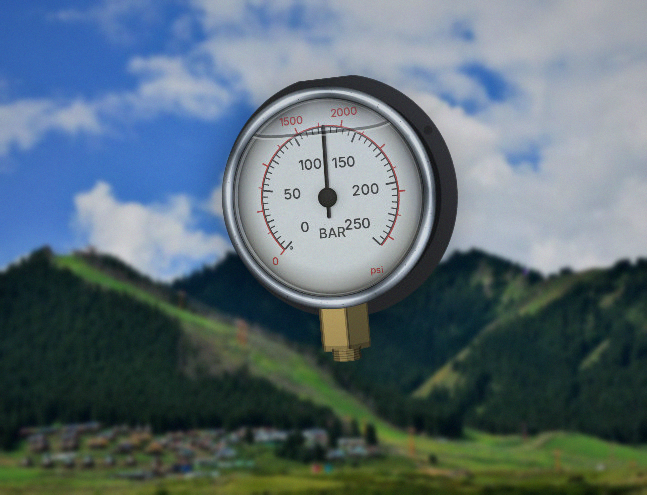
125 bar
